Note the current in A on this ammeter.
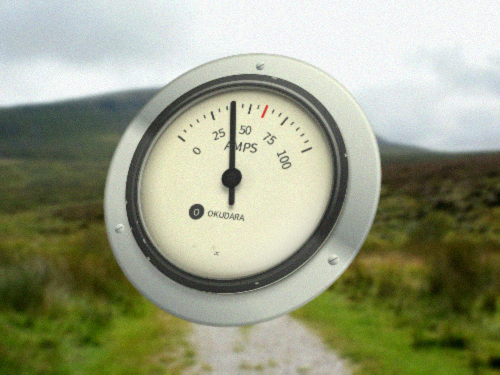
40 A
